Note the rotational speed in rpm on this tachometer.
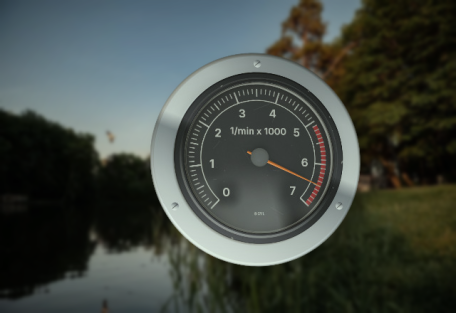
6500 rpm
